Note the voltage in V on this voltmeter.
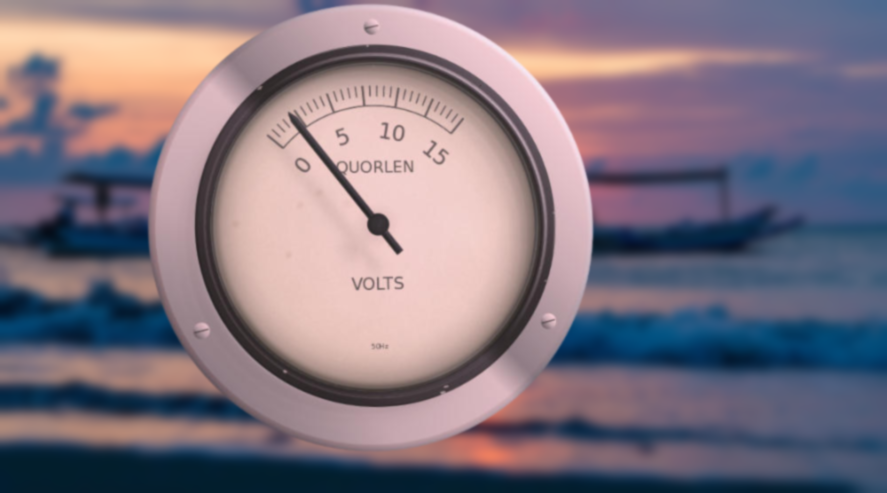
2 V
